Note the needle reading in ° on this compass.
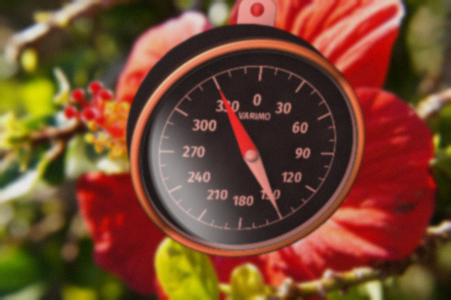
330 °
